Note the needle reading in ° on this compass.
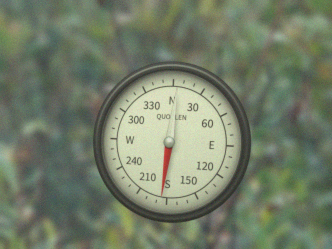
185 °
